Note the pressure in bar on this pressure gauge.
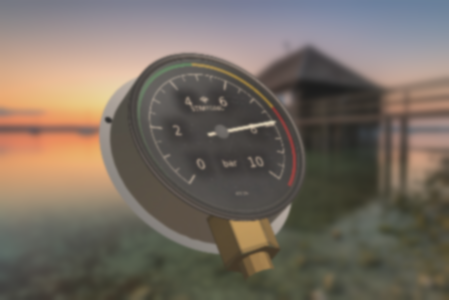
8 bar
